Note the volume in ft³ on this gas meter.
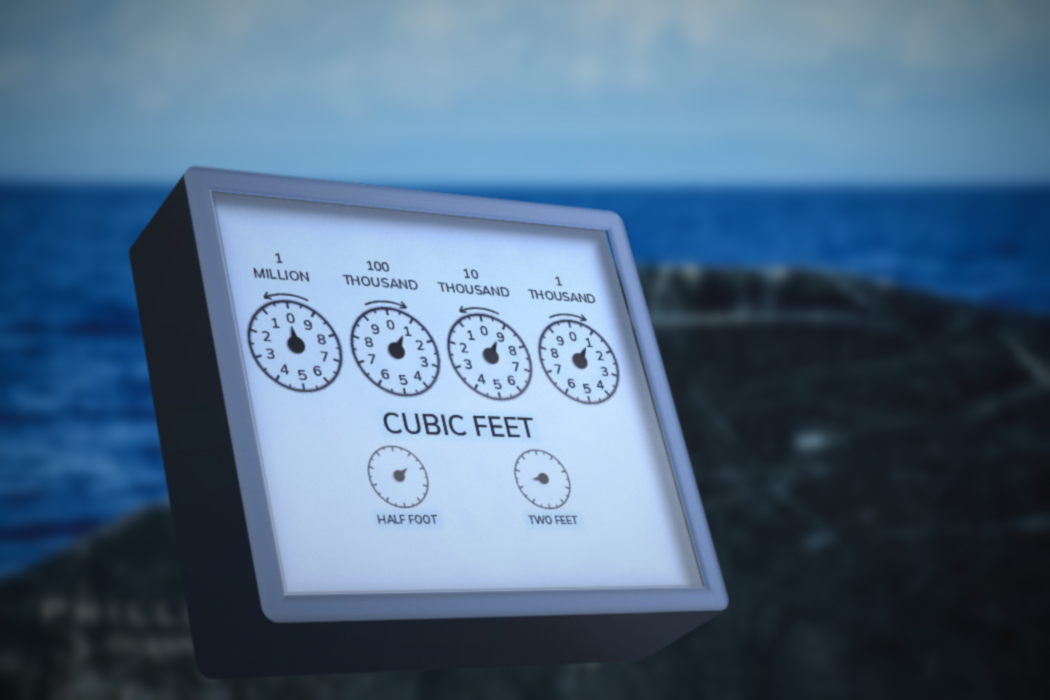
9100 ft³
